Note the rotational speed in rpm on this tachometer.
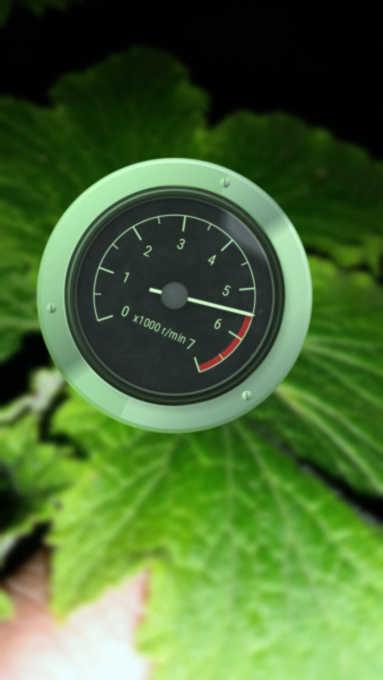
5500 rpm
